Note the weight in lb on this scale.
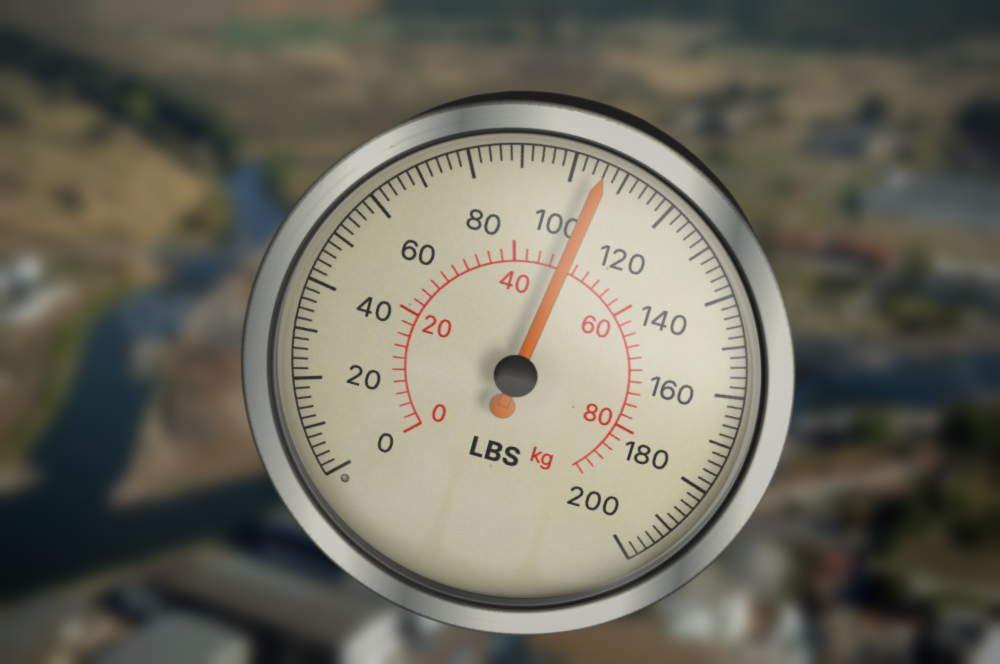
106 lb
